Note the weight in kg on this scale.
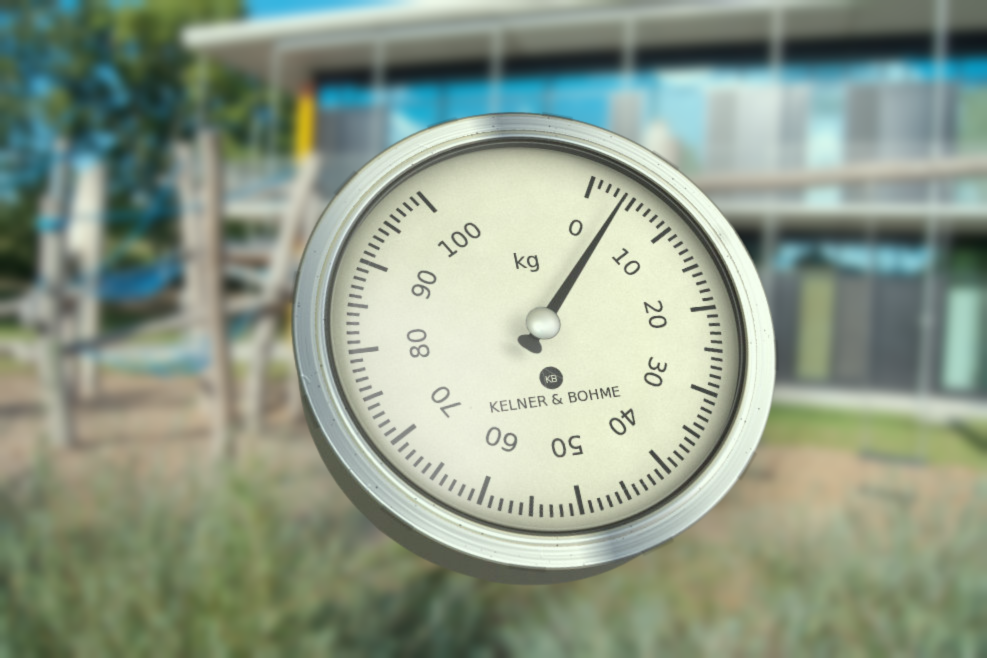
4 kg
